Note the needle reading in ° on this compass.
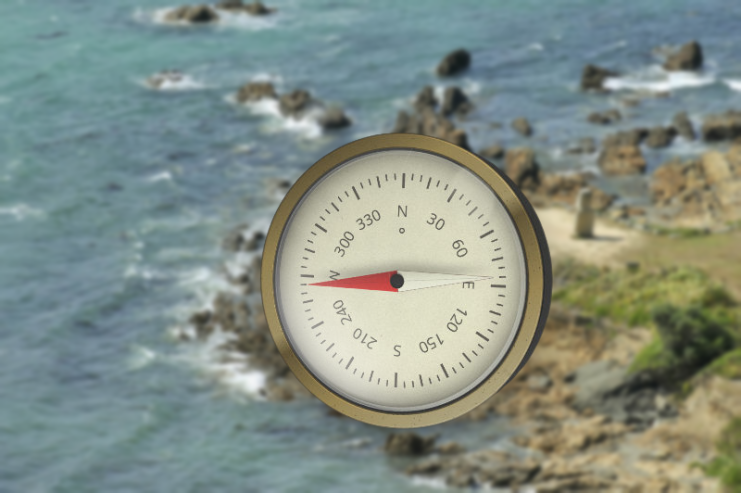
265 °
